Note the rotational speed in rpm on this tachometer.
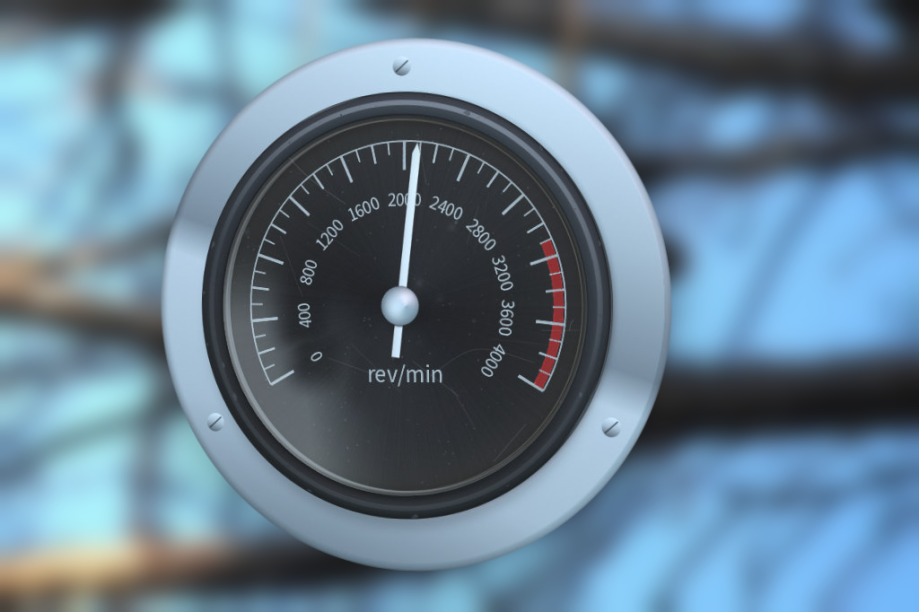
2100 rpm
